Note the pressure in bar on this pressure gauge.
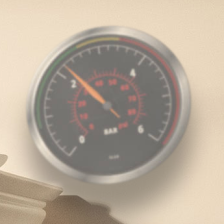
2.2 bar
